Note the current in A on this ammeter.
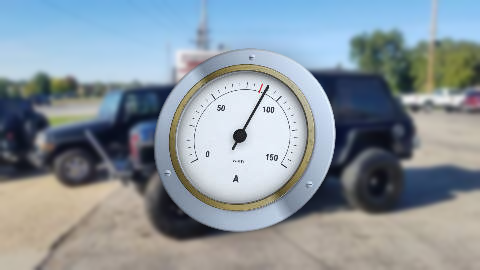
90 A
